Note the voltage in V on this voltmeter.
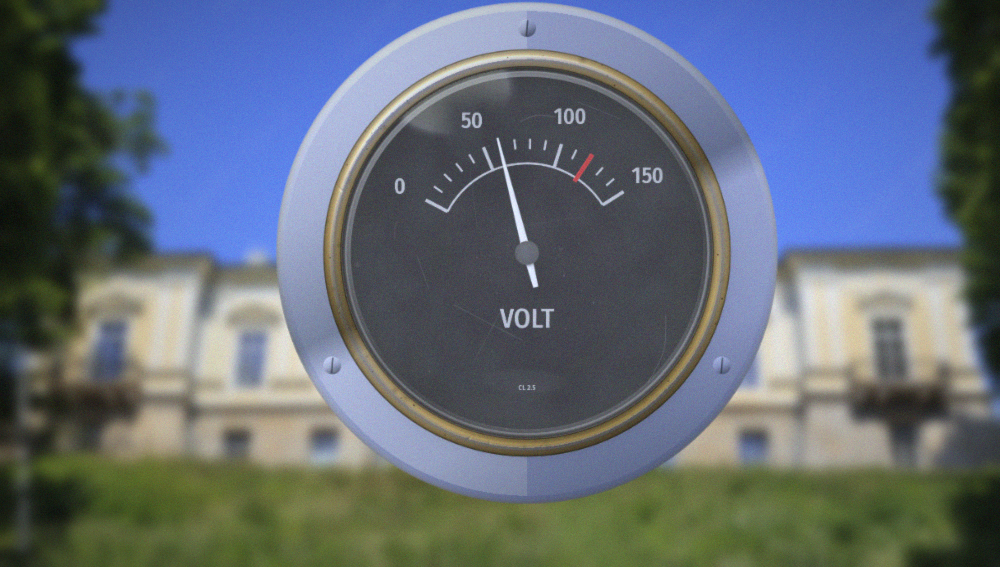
60 V
